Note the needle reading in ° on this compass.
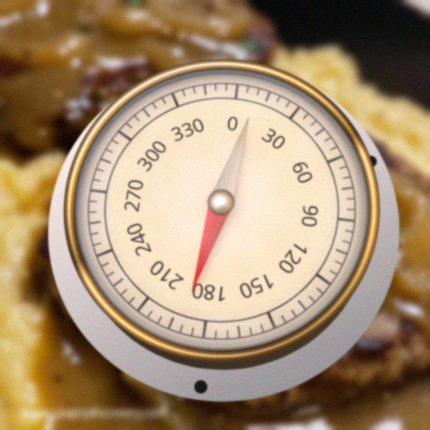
190 °
